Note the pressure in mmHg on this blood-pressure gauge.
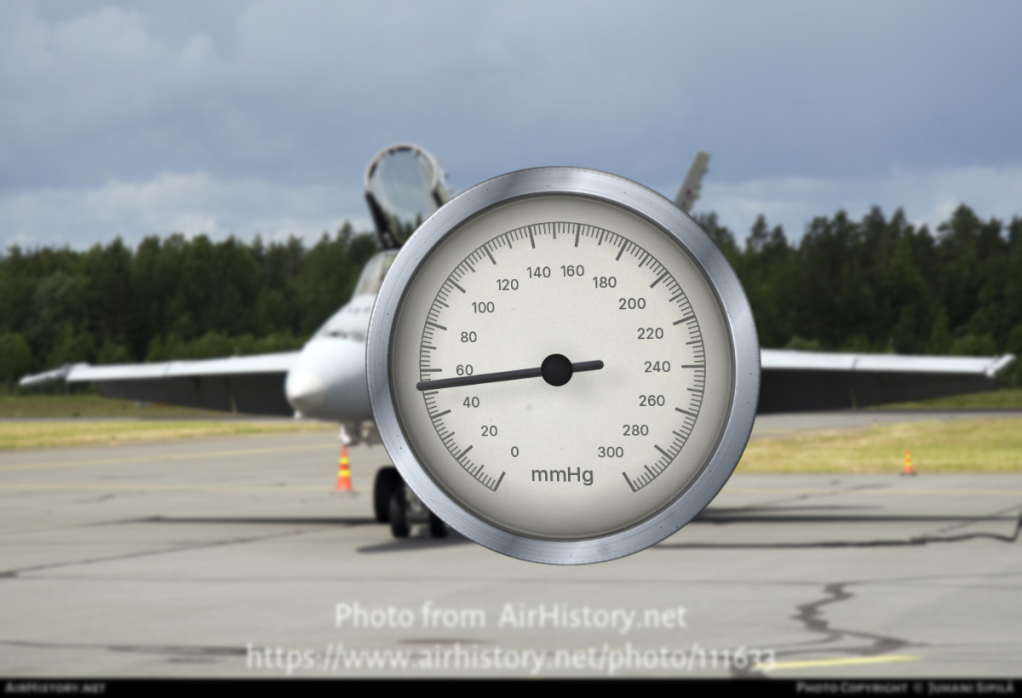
54 mmHg
